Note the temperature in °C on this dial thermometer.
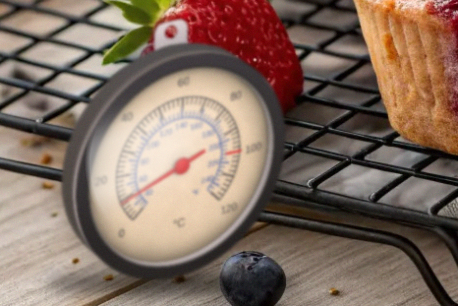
10 °C
